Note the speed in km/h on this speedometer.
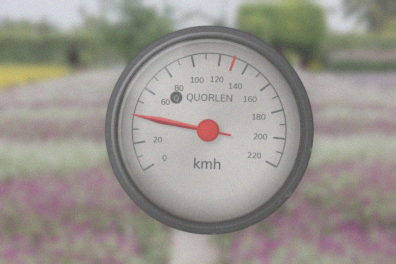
40 km/h
